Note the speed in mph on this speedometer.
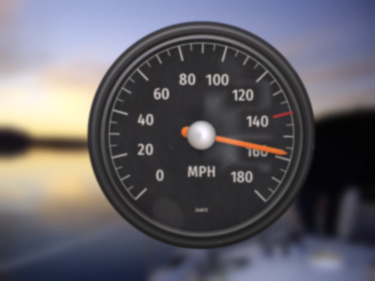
157.5 mph
